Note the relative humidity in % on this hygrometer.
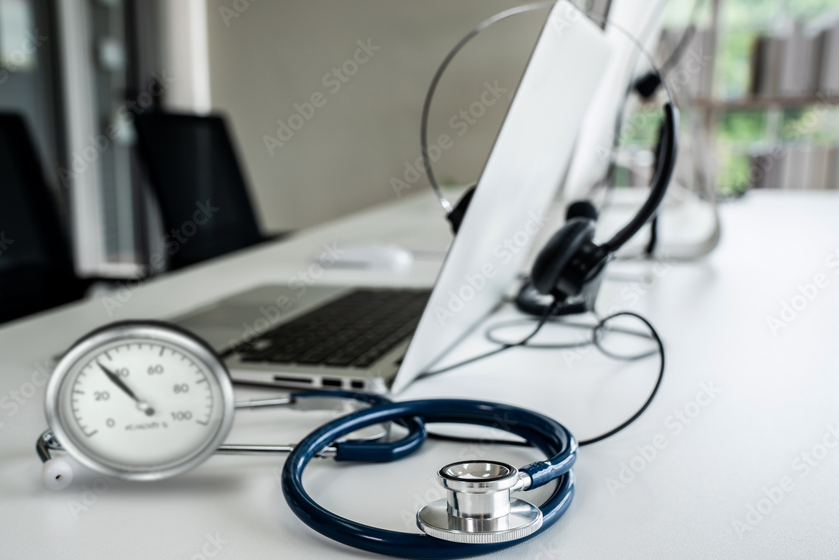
36 %
